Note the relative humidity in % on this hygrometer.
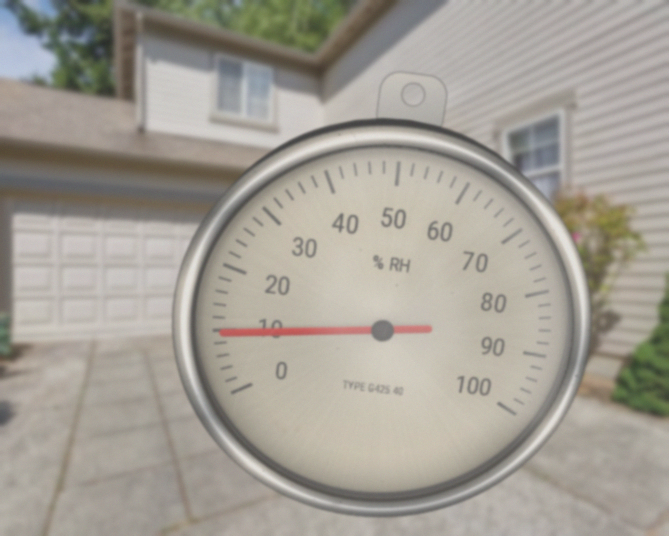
10 %
